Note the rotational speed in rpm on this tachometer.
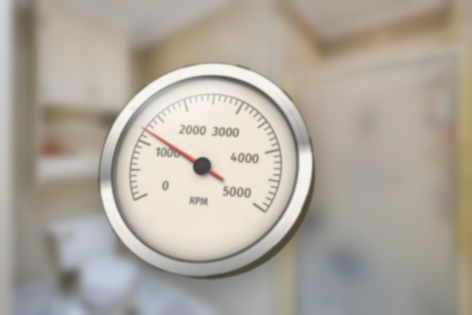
1200 rpm
